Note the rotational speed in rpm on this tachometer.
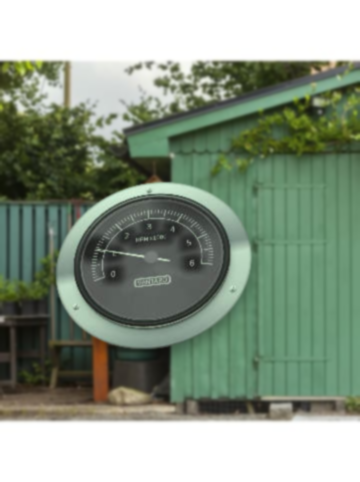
1000 rpm
